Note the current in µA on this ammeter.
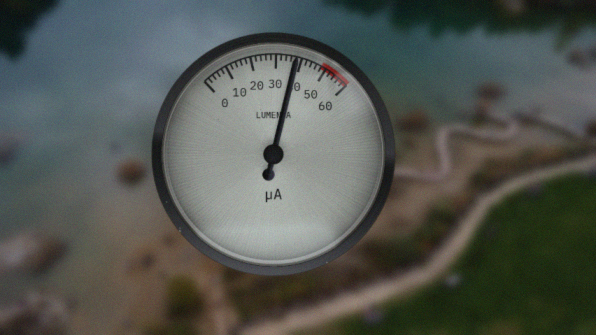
38 µA
